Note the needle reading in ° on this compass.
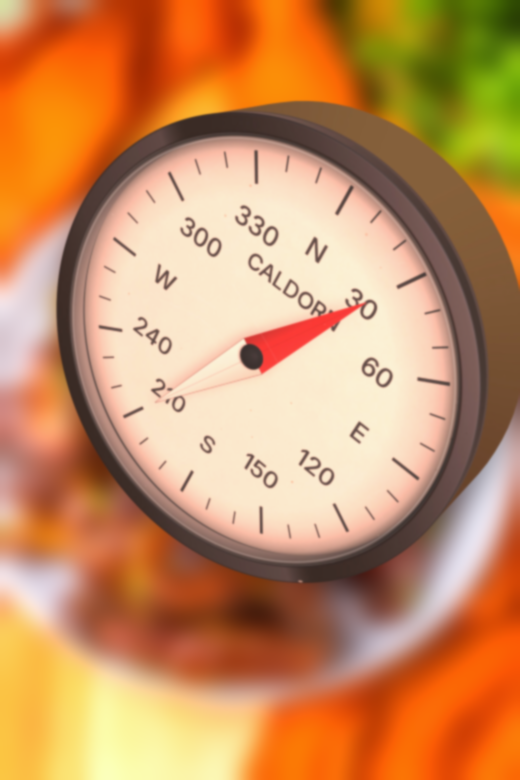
30 °
